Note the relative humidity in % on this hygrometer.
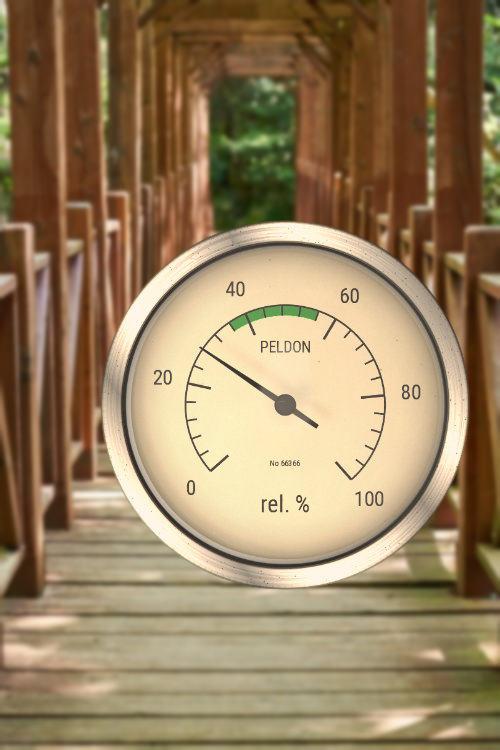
28 %
